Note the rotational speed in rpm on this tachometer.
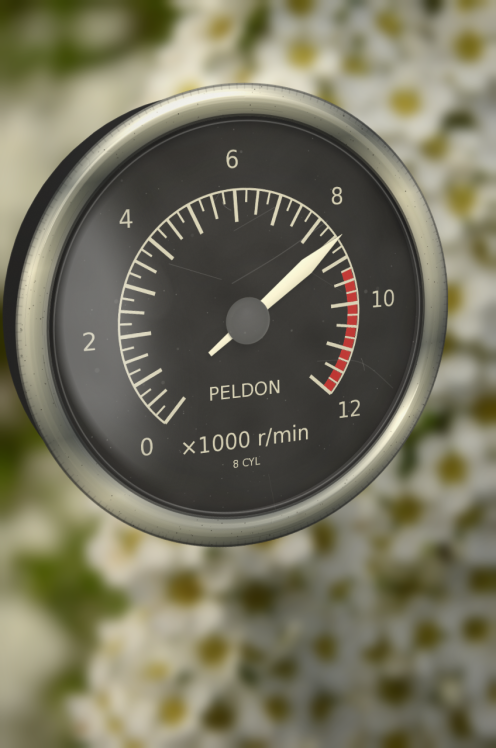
8500 rpm
